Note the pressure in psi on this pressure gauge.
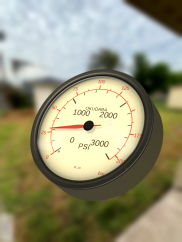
400 psi
